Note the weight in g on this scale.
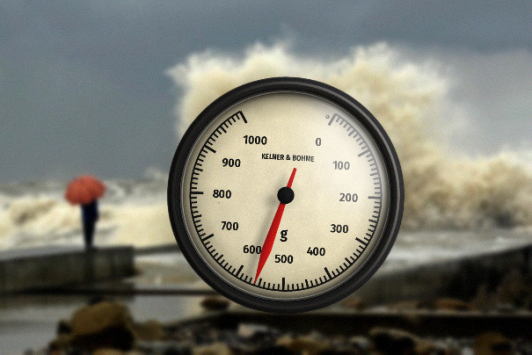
560 g
